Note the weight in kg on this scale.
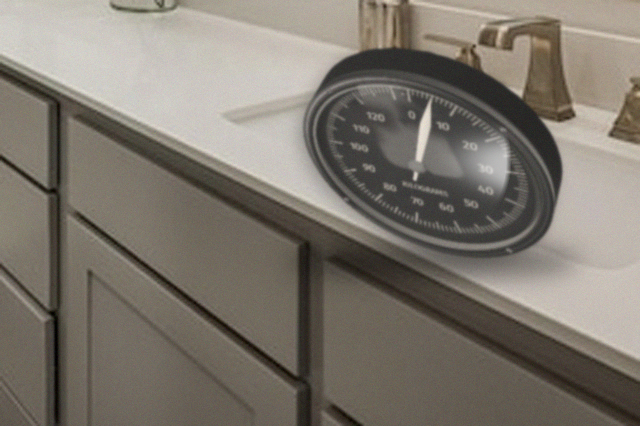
5 kg
